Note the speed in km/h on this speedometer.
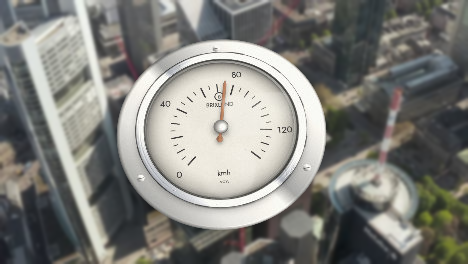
75 km/h
